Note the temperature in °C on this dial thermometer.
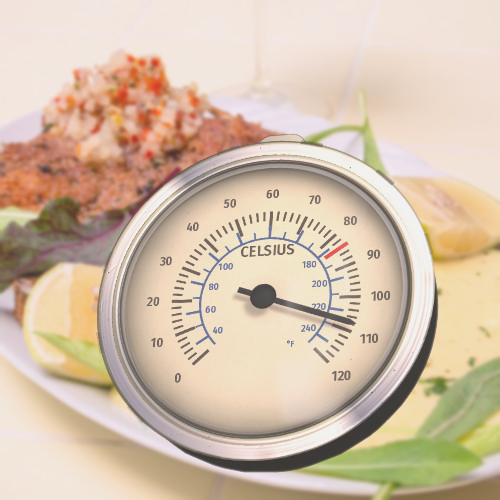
108 °C
